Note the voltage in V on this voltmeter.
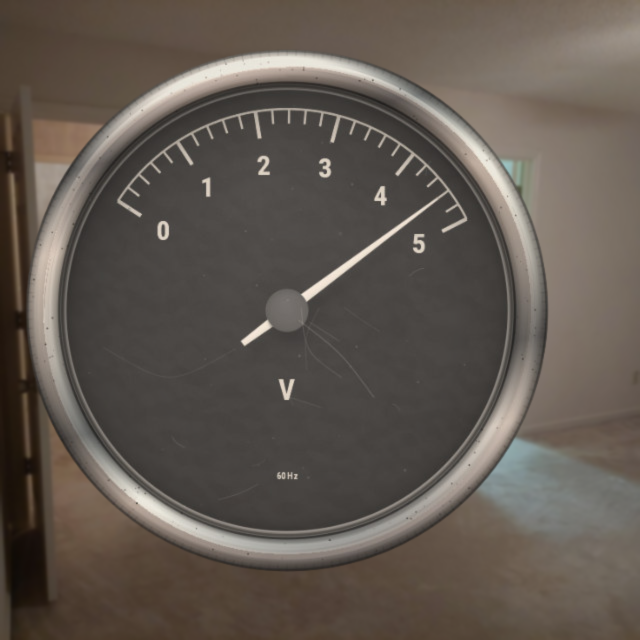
4.6 V
